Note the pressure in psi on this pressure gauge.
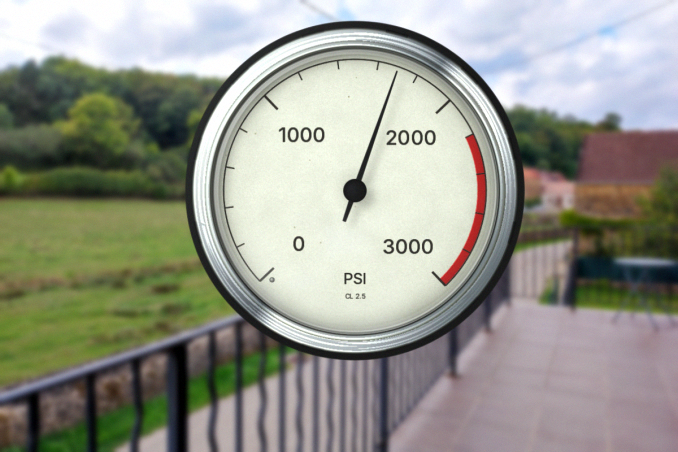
1700 psi
